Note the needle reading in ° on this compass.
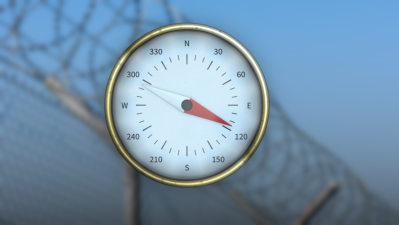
115 °
